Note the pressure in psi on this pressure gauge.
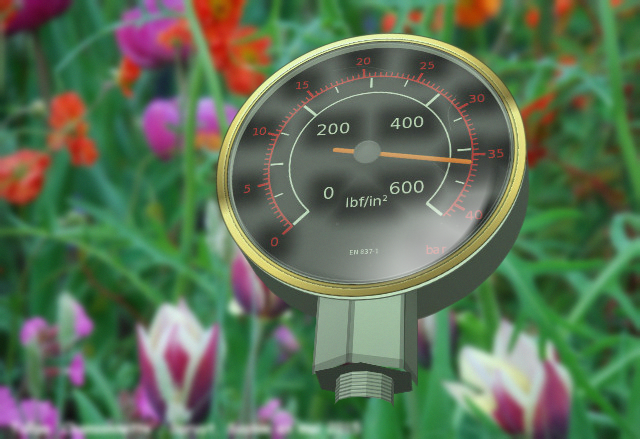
525 psi
